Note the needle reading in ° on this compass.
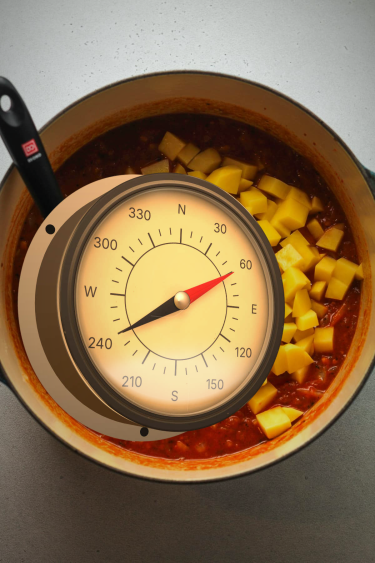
60 °
